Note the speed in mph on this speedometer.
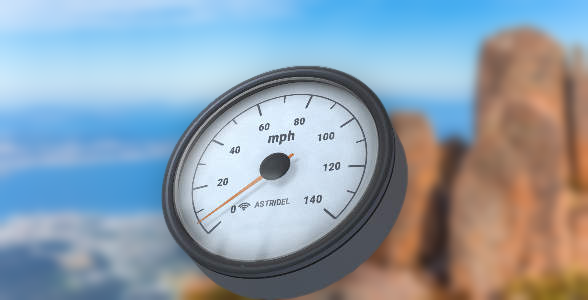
5 mph
